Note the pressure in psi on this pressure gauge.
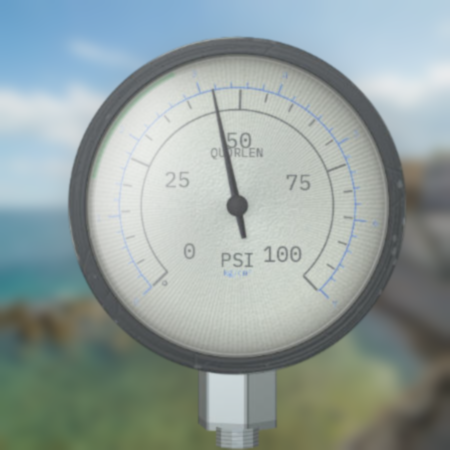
45 psi
